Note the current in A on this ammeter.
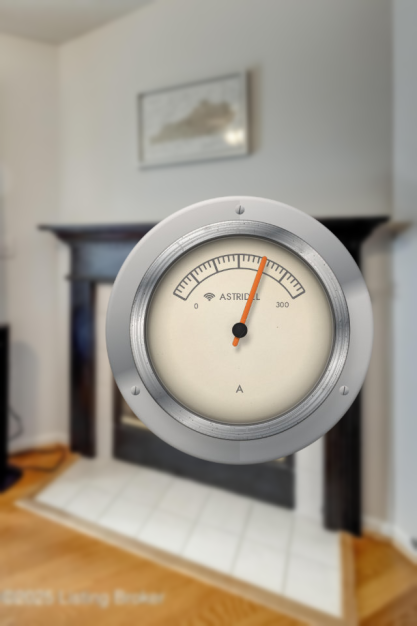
200 A
